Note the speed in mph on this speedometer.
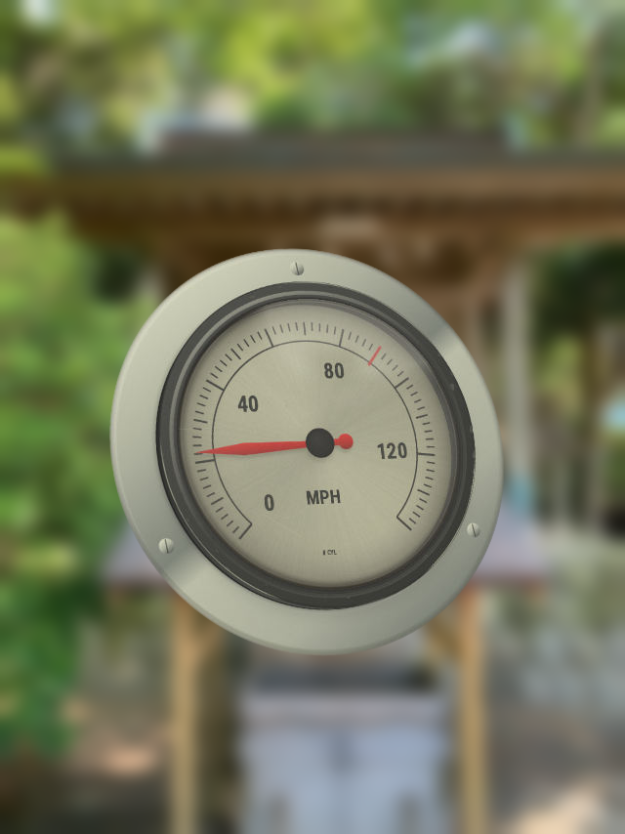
22 mph
